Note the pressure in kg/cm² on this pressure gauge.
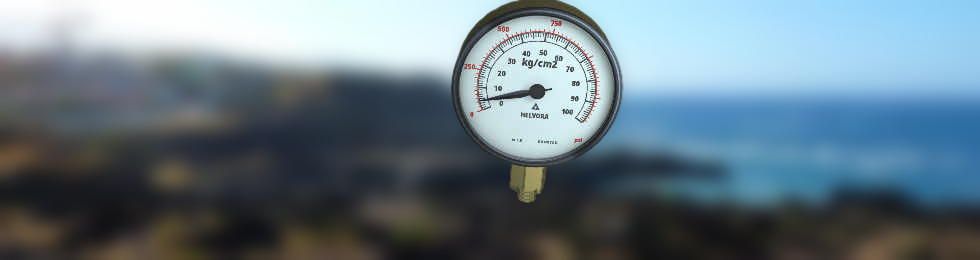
5 kg/cm²
